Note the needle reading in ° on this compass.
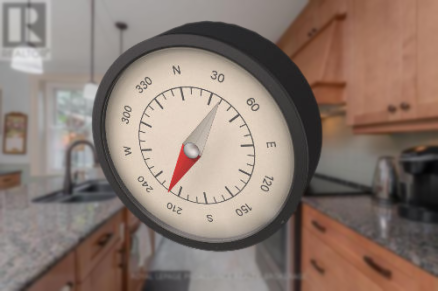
220 °
